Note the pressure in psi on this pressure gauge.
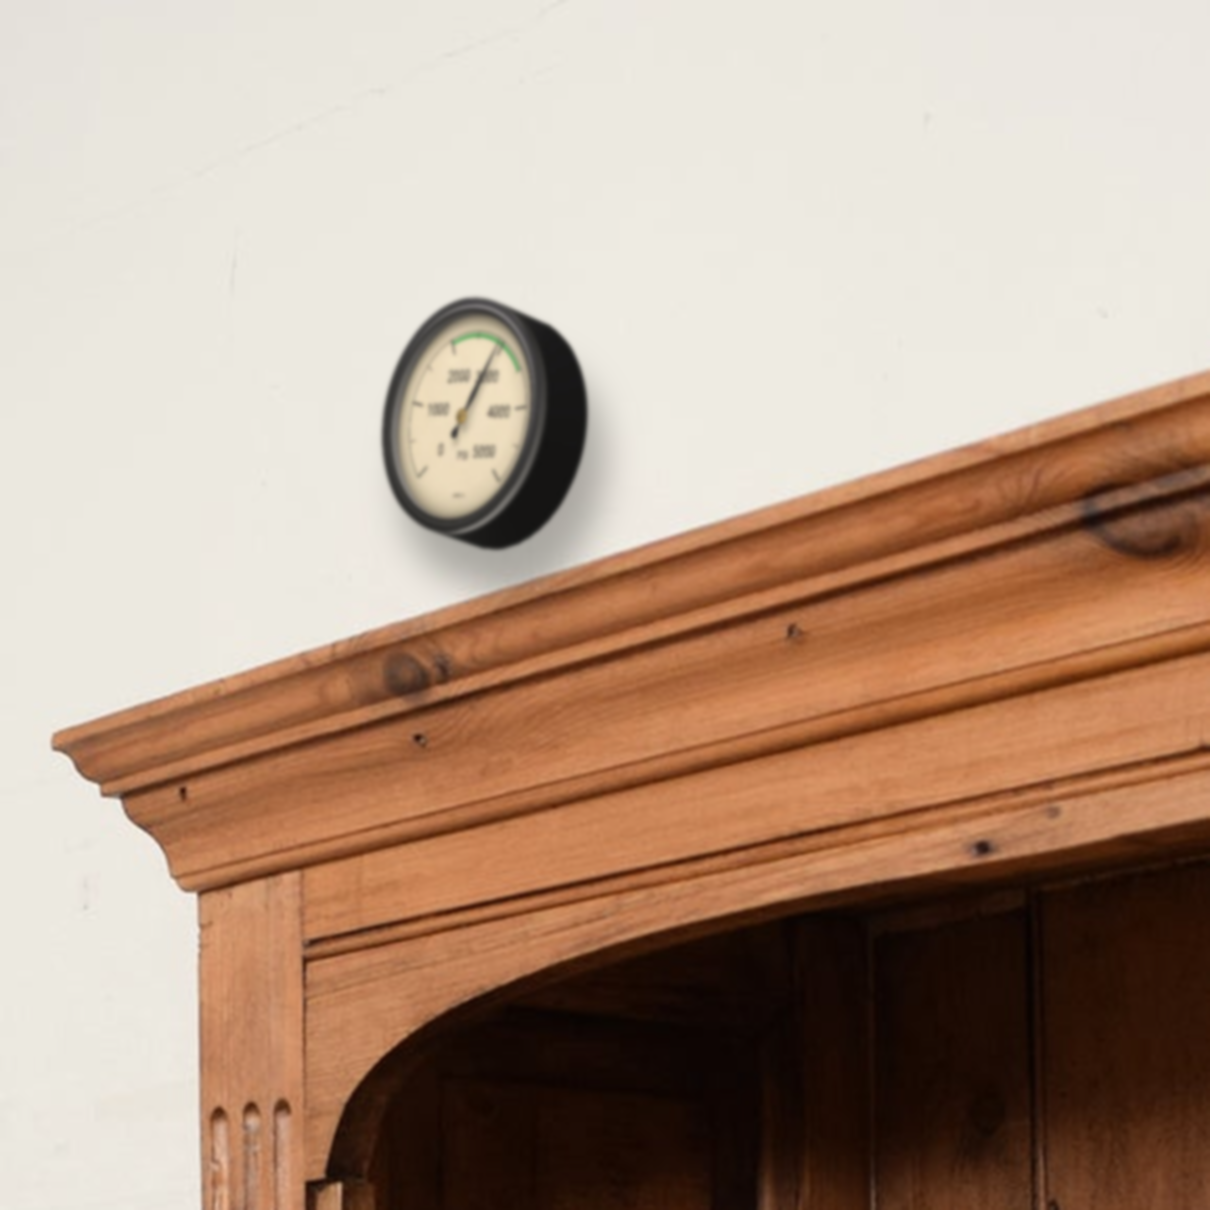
3000 psi
